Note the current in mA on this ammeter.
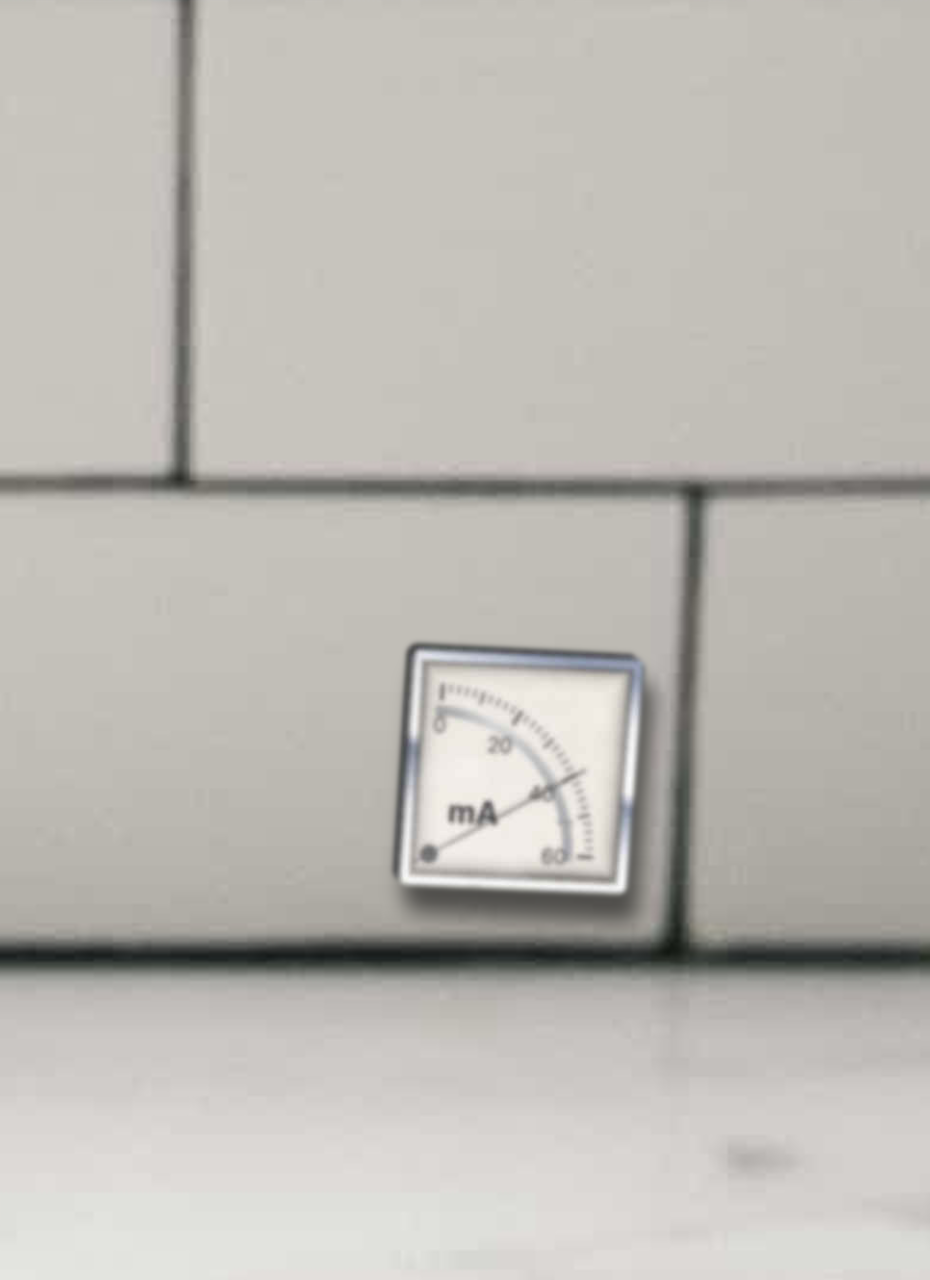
40 mA
